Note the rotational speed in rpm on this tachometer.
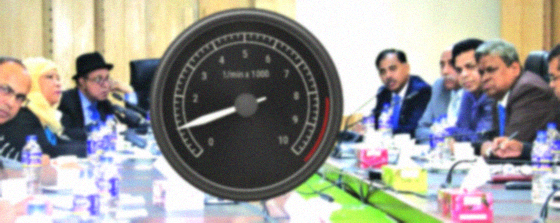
1000 rpm
